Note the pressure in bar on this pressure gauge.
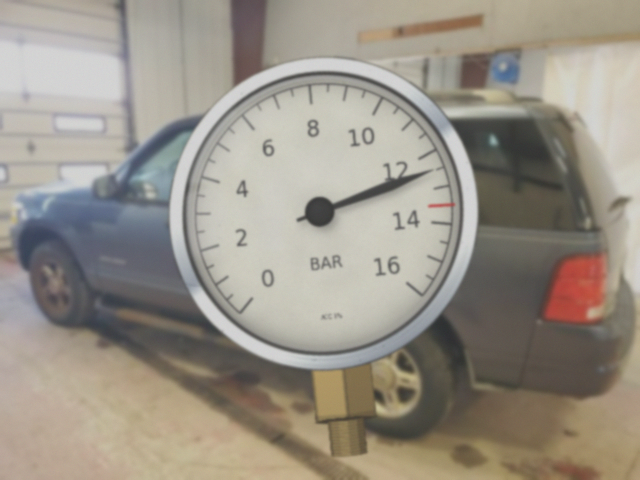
12.5 bar
